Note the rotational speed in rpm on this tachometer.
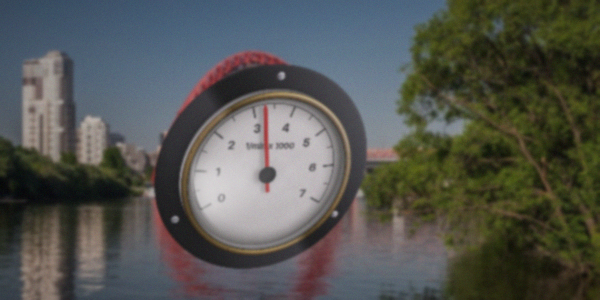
3250 rpm
